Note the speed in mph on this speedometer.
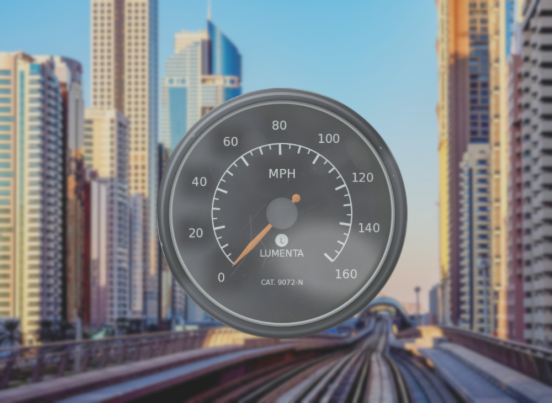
0 mph
